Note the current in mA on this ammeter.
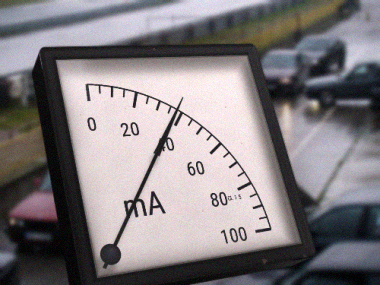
37.5 mA
